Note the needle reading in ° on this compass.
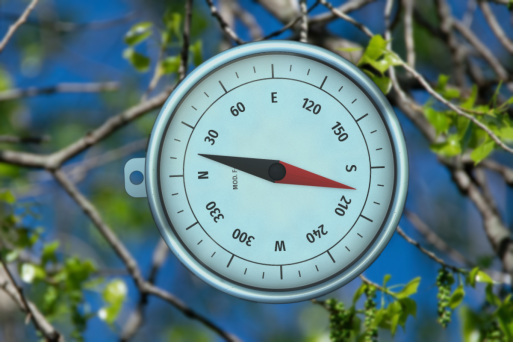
195 °
